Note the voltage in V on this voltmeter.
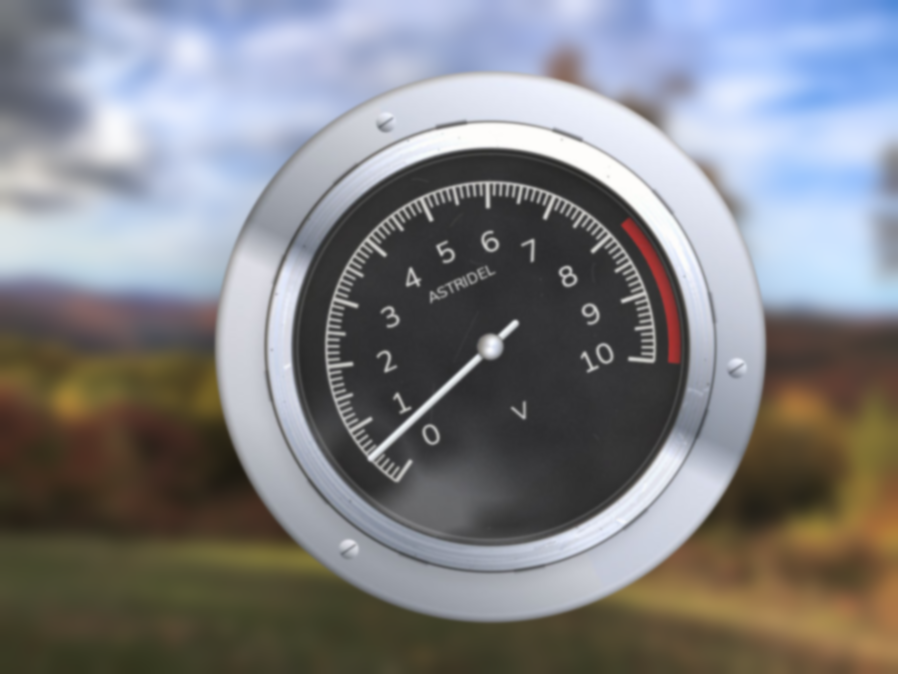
0.5 V
